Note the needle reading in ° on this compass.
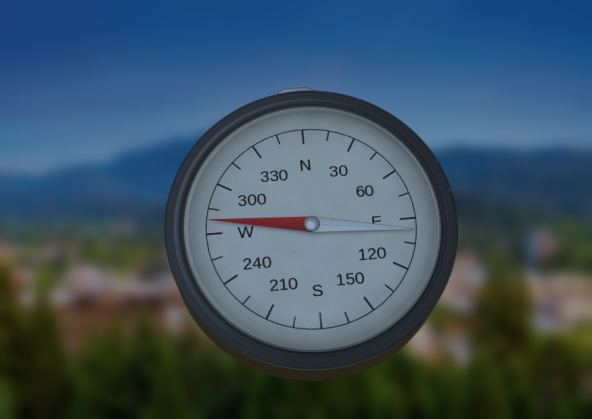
277.5 °
